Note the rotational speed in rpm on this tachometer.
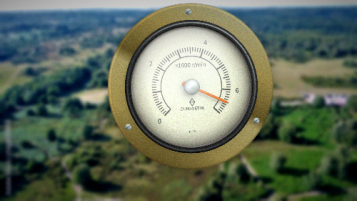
6500 rpm
